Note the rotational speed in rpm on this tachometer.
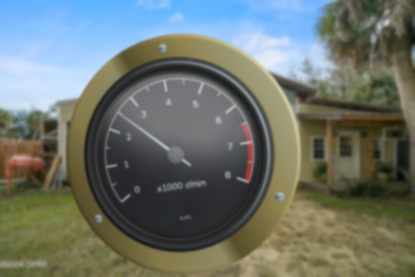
2500 rpm
